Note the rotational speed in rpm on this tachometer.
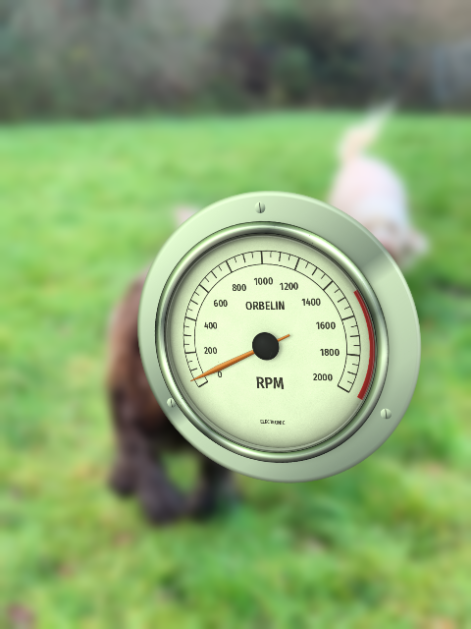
50 rpm
